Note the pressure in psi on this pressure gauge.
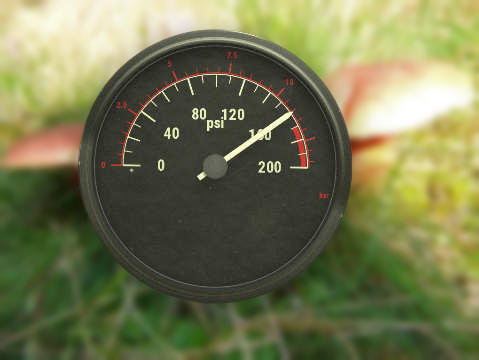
160 psi
